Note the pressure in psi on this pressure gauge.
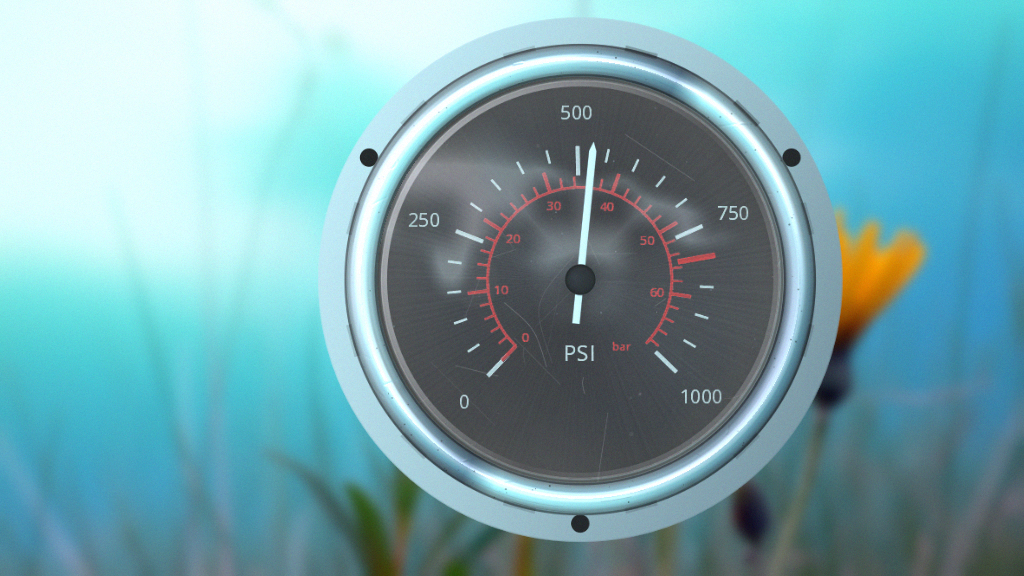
525 psi
